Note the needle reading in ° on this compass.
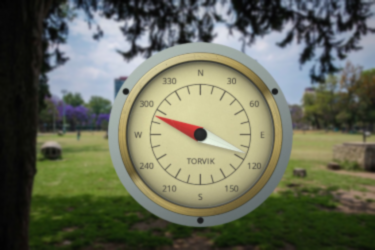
292.5 °
